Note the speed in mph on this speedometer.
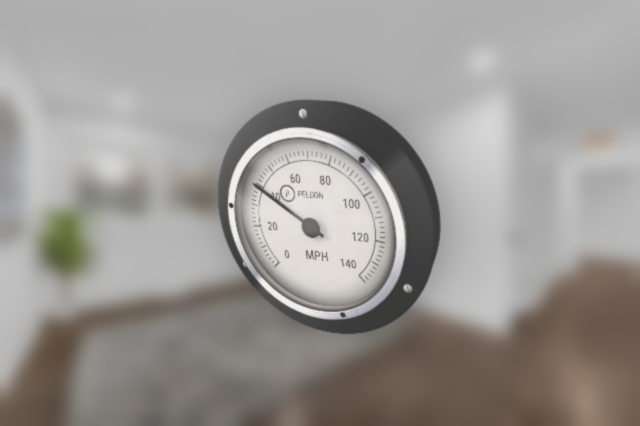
40 mph
